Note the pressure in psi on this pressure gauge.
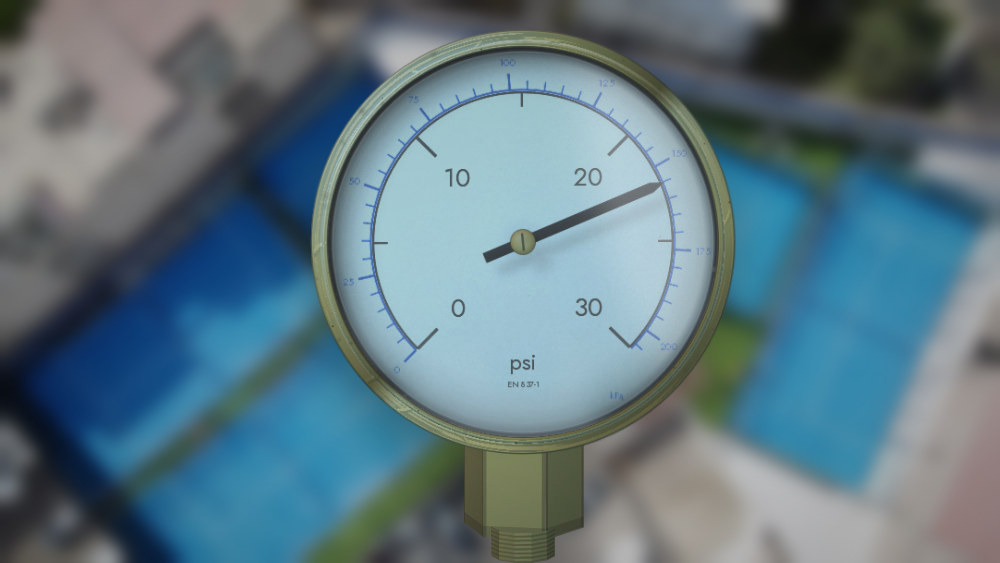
22.5 psi
